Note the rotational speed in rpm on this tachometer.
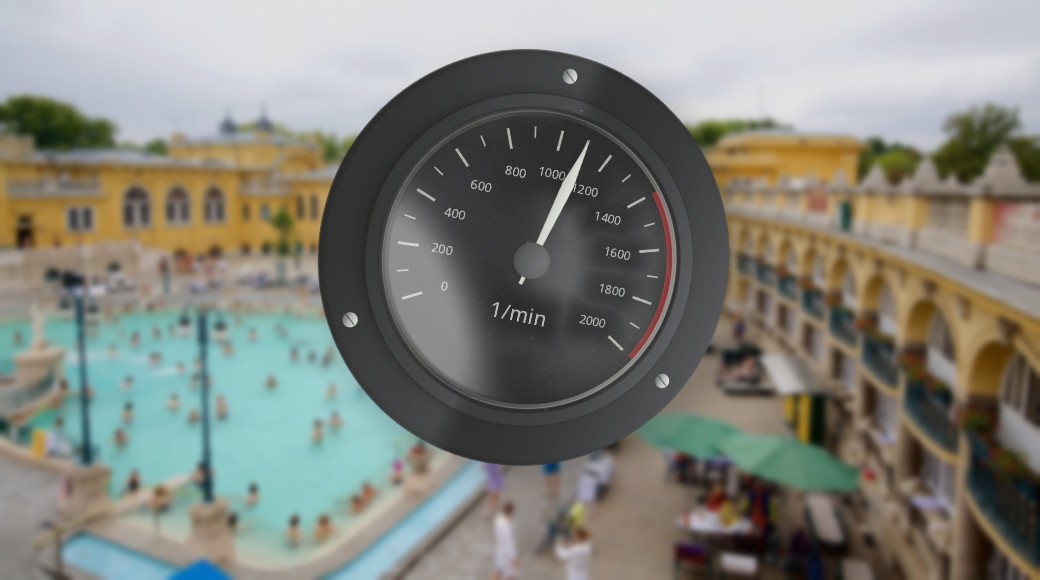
1100 rpm
